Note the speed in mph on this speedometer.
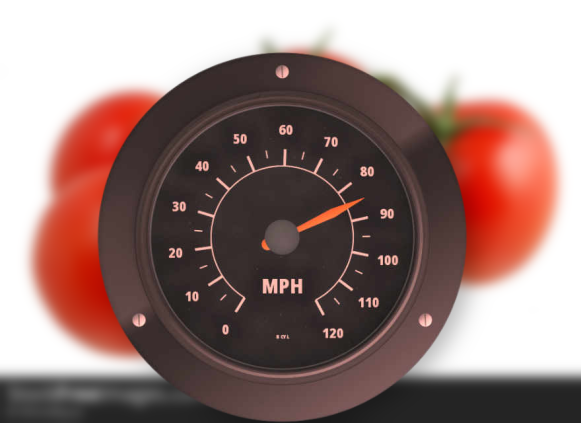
85 mph
